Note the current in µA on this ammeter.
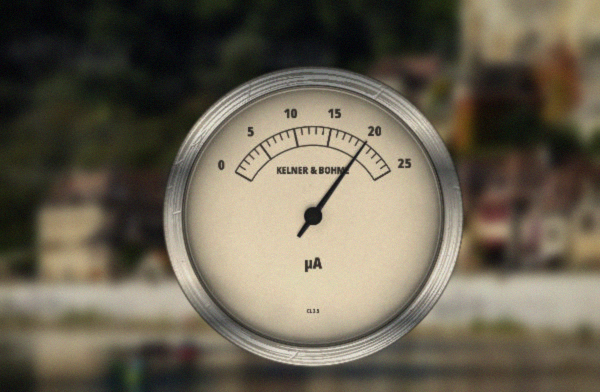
20 µA
